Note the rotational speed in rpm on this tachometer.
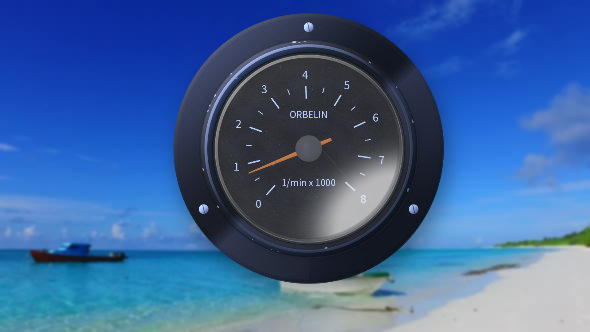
750 rpm
